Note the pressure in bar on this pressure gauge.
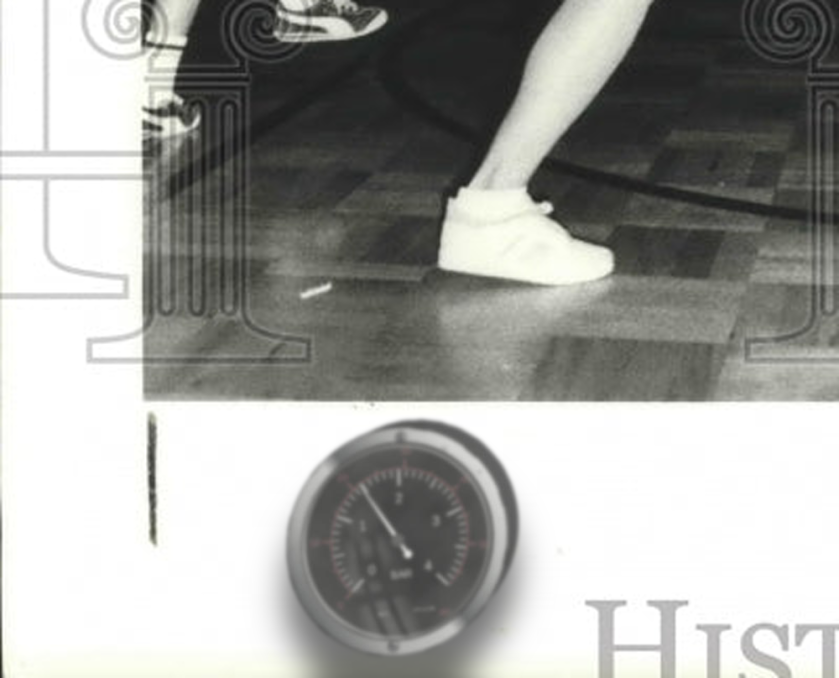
1.5 bar
